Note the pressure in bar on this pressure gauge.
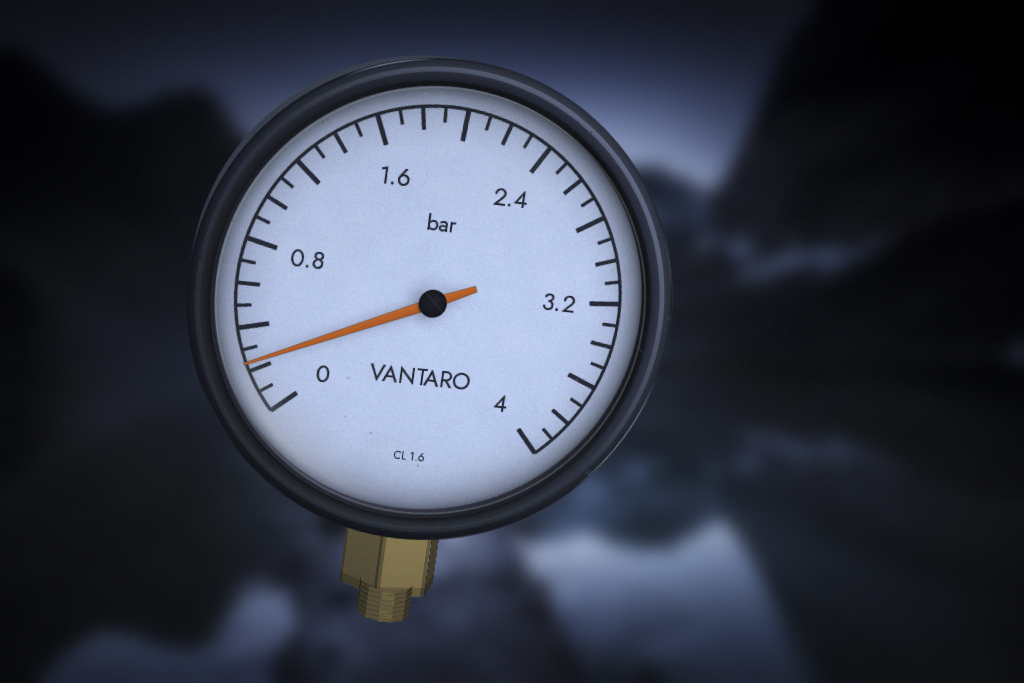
0.25 bar
